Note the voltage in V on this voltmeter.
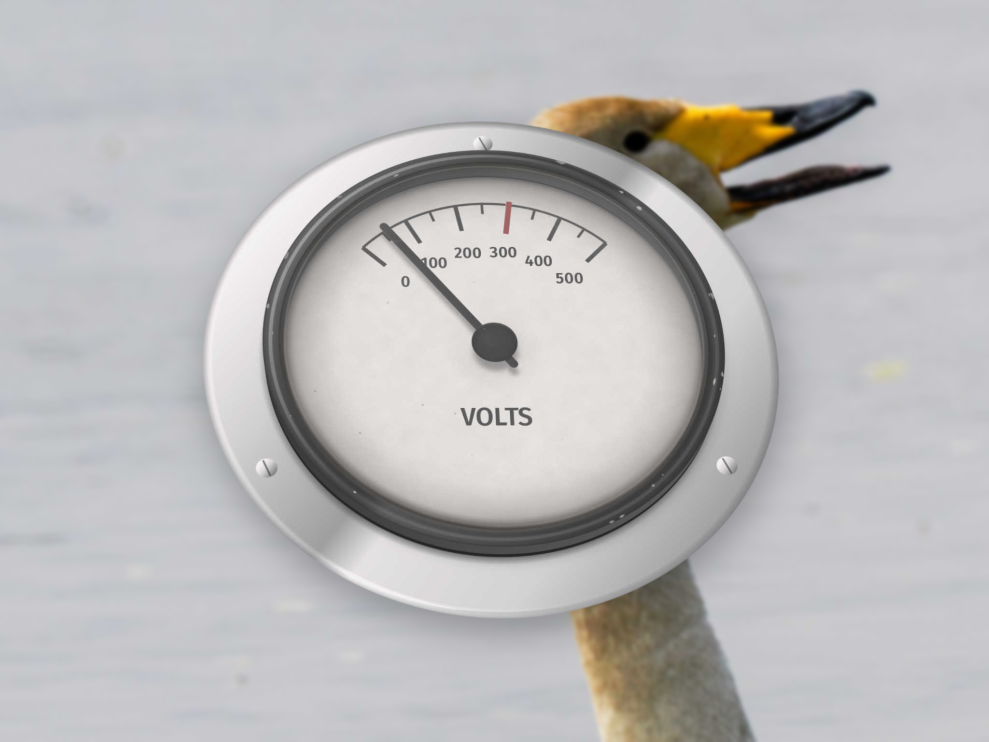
50 V
